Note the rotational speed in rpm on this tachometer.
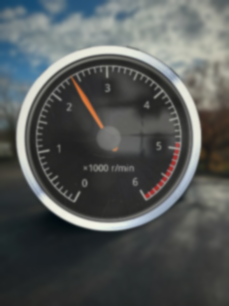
2400 rpm
